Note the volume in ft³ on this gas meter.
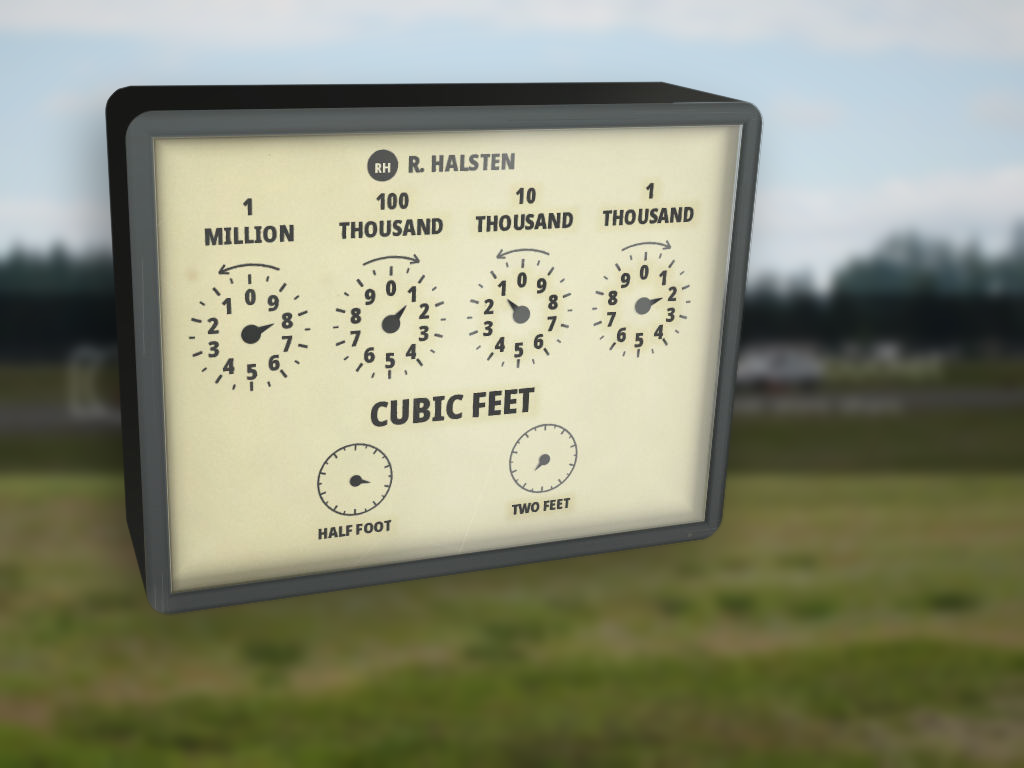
811200 ft³
